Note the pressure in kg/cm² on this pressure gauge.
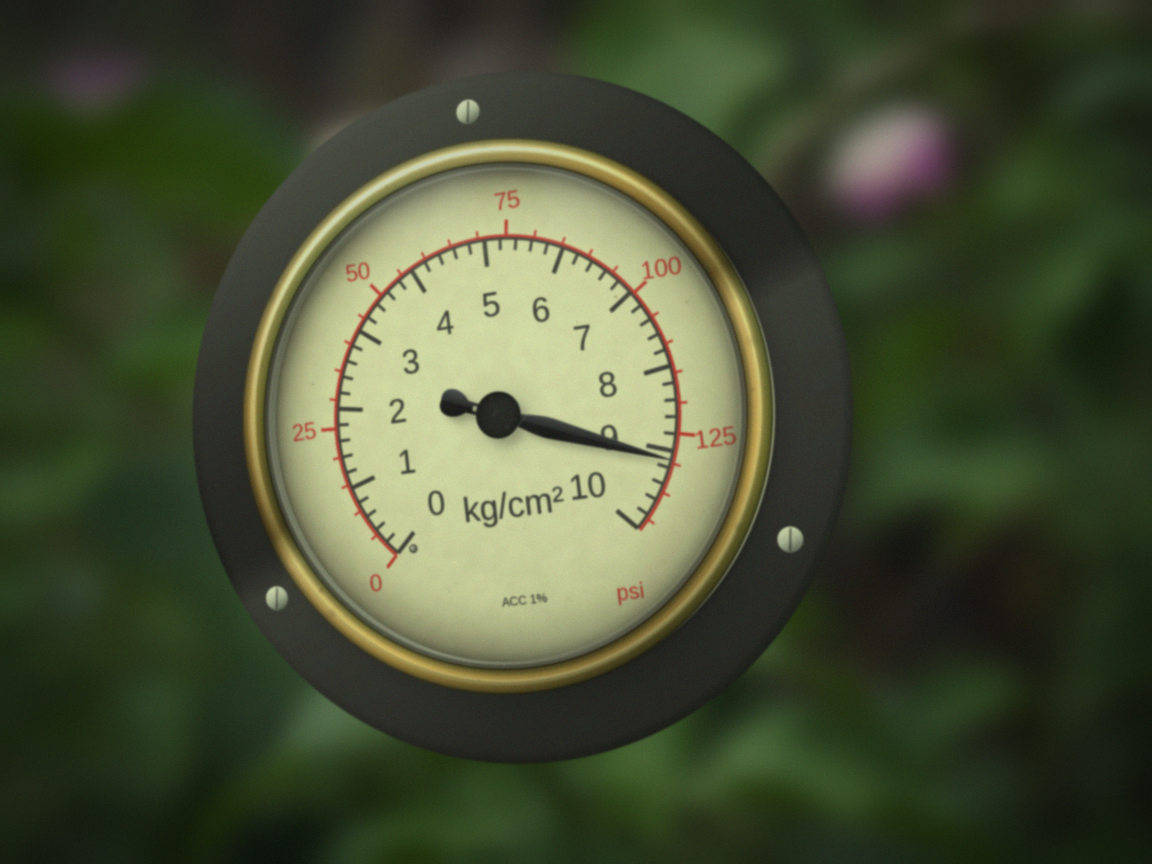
9.1 kg/cm²
